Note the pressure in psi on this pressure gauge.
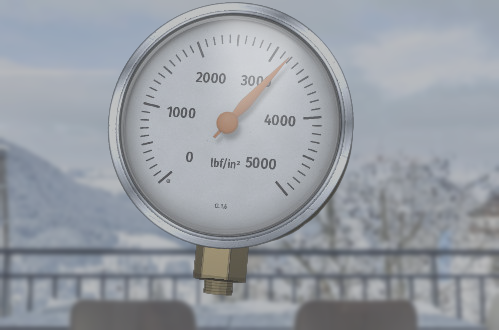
3200 psi
